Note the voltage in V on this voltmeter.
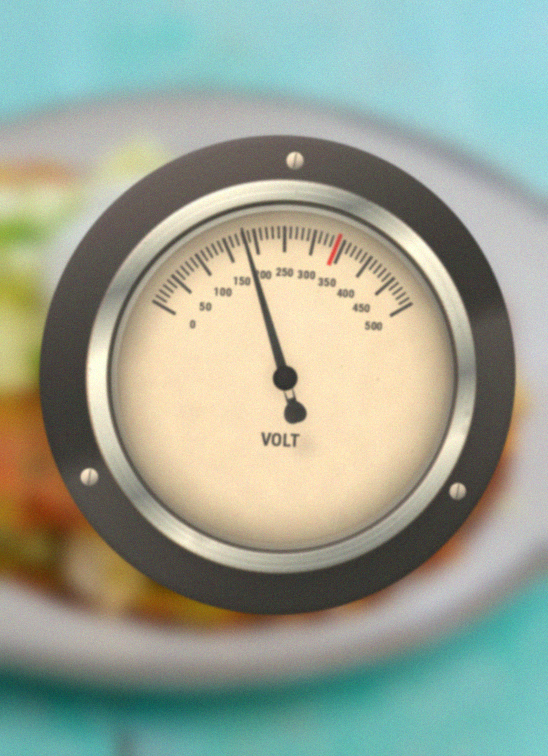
180 V
